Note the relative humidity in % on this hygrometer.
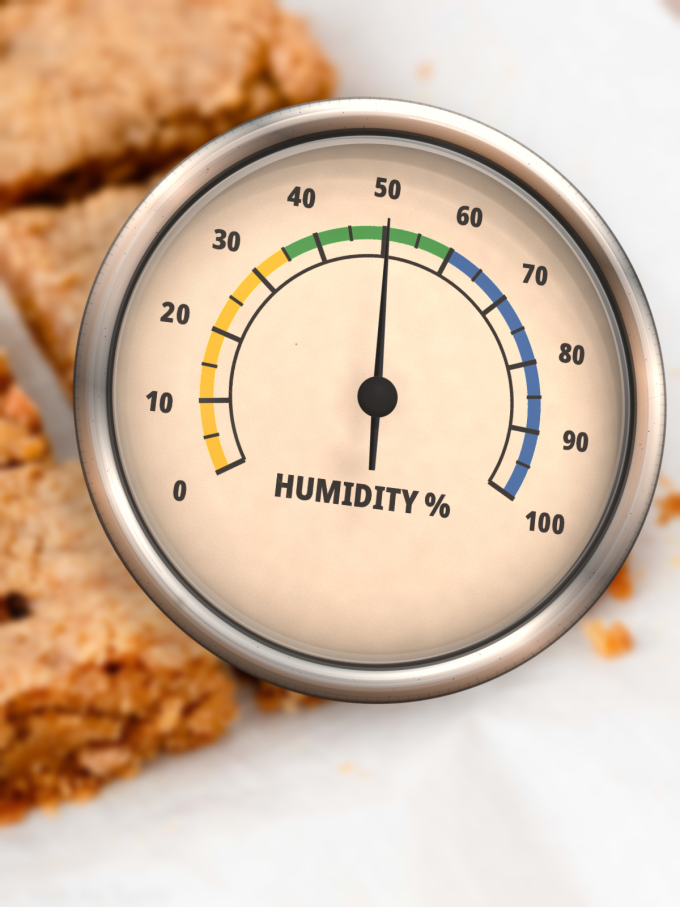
50 %
